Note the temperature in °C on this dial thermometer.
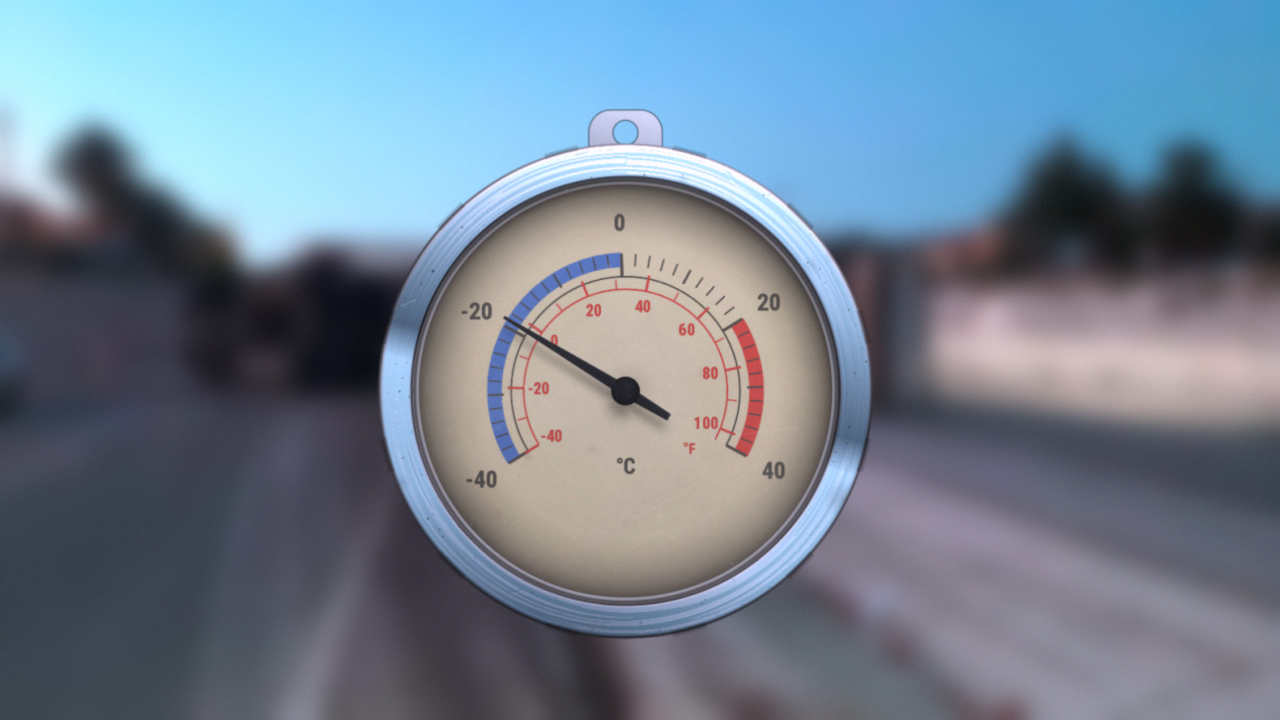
-19 °C
